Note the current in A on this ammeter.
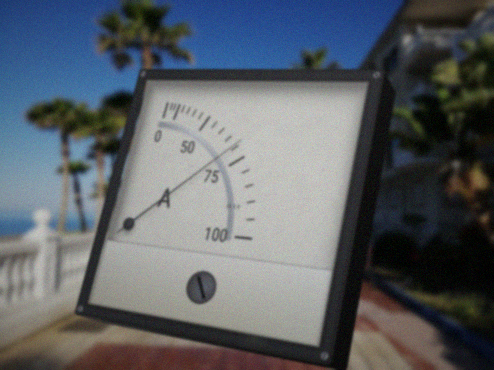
70 A
